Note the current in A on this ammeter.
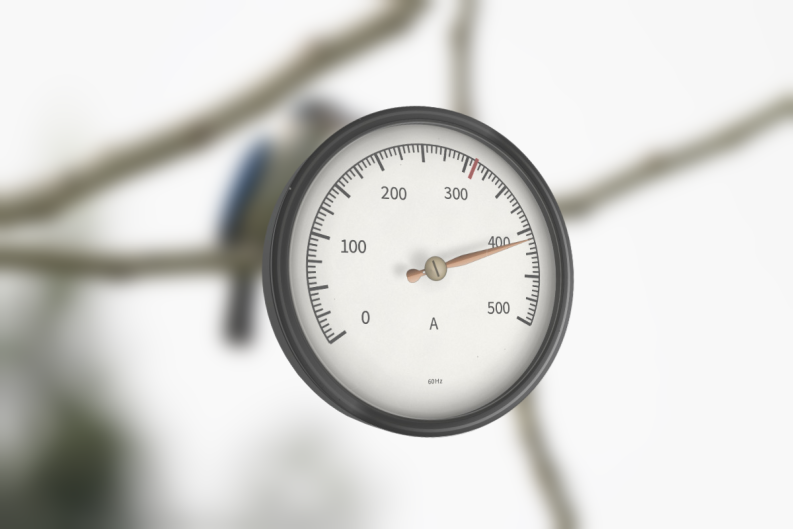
410 A
